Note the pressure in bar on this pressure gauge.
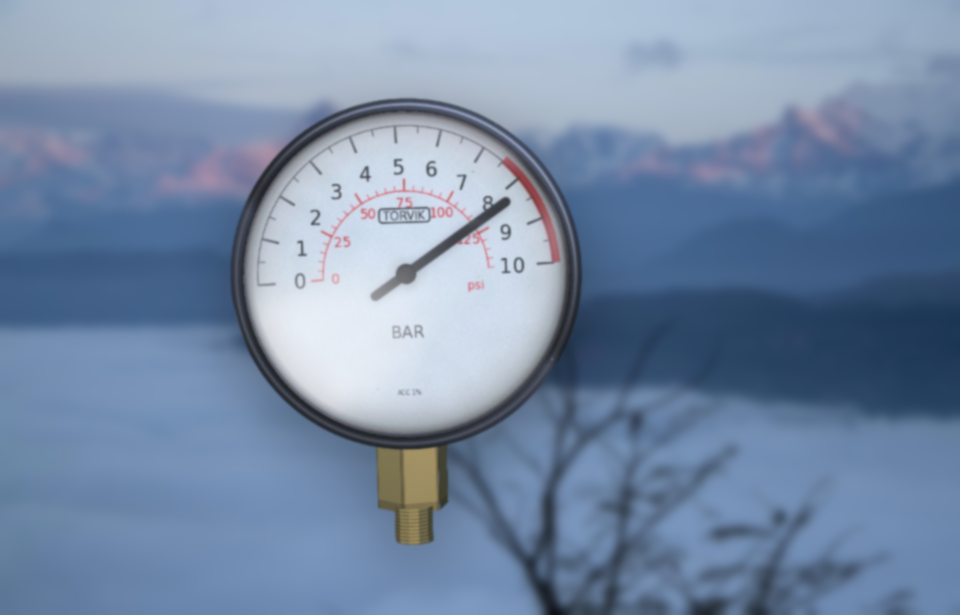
8.25 bar
